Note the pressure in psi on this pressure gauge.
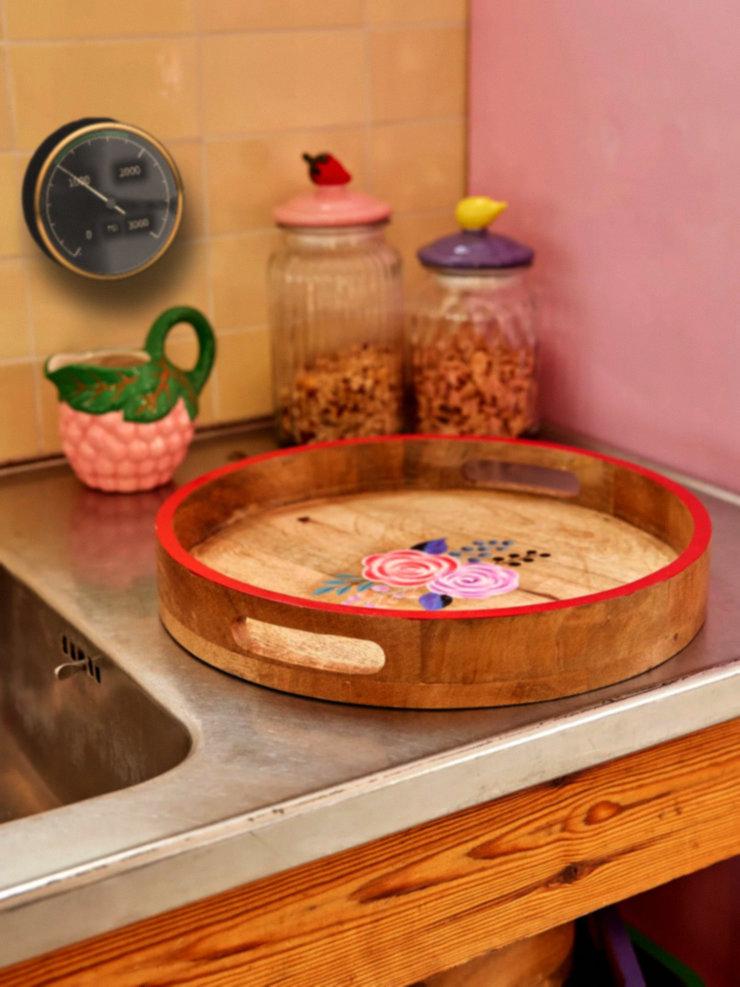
1000 psi
